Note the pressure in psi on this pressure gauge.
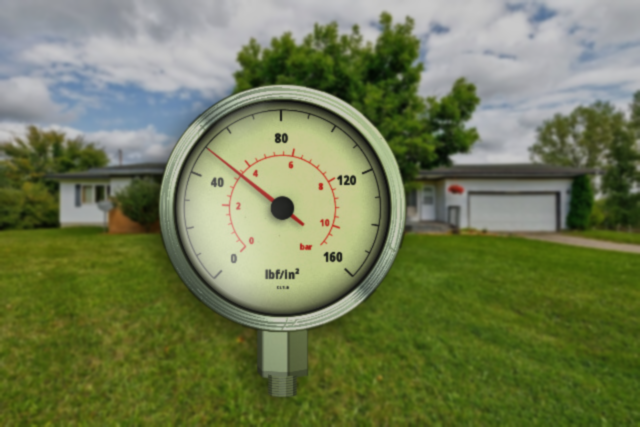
50 psi
